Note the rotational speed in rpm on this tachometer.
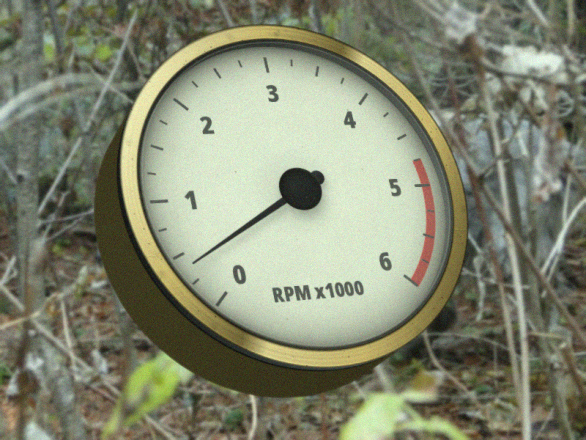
375 rpm
